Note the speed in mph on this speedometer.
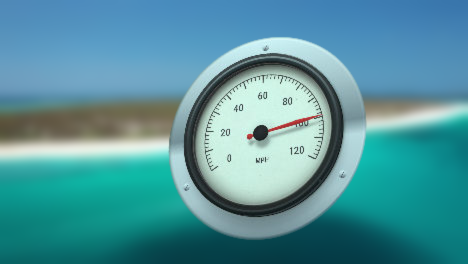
100 mph
